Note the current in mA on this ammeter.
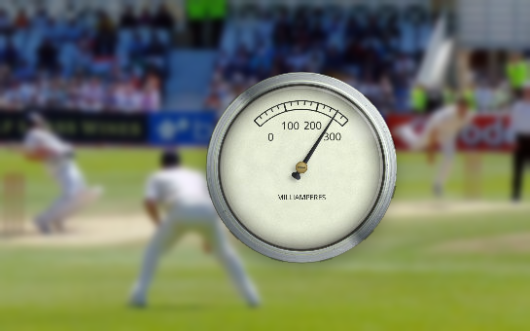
260 mA
